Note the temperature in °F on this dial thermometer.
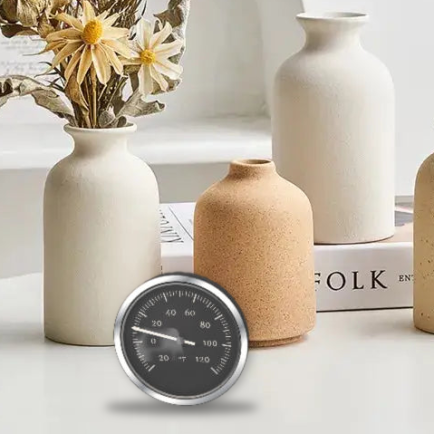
10 °F
